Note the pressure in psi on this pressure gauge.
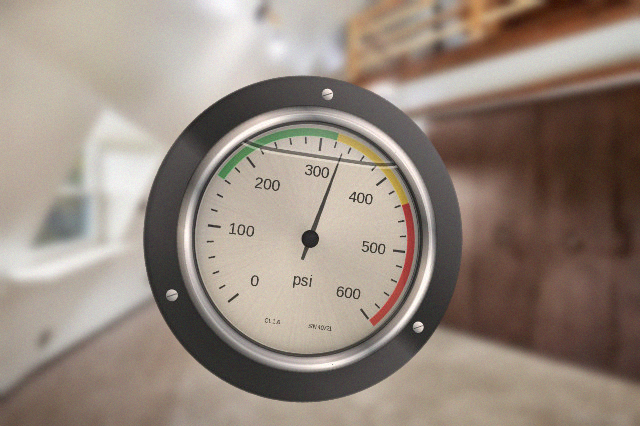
330 psi
